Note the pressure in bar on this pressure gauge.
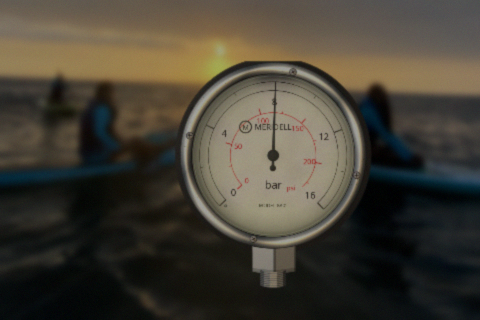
8 bar
